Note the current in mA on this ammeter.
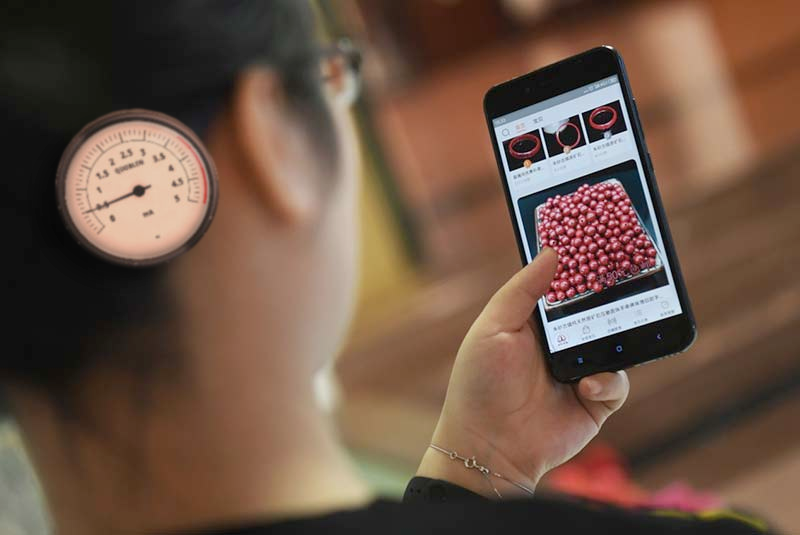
0.5 mA
